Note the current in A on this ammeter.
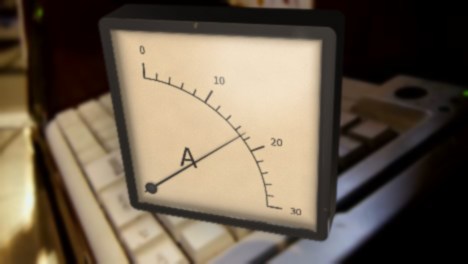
17 A
